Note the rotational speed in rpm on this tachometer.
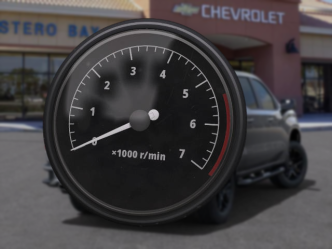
0 rpm
